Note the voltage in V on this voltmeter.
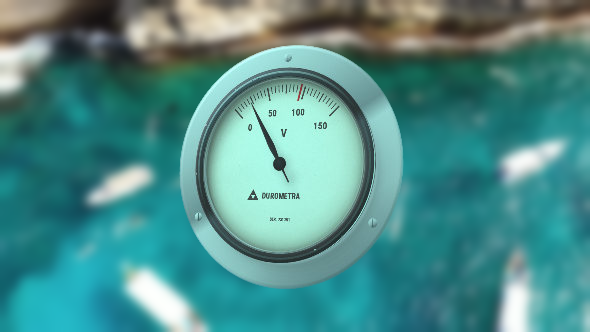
25 V
